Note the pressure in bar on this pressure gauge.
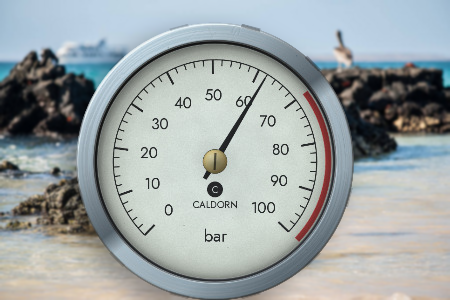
62 bar
